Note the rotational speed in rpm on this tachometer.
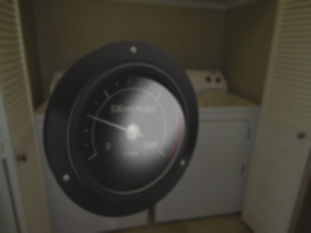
300 rpm
